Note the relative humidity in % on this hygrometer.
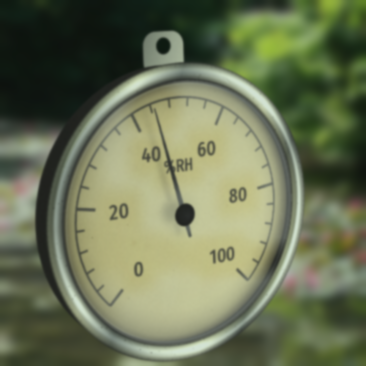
44 %
